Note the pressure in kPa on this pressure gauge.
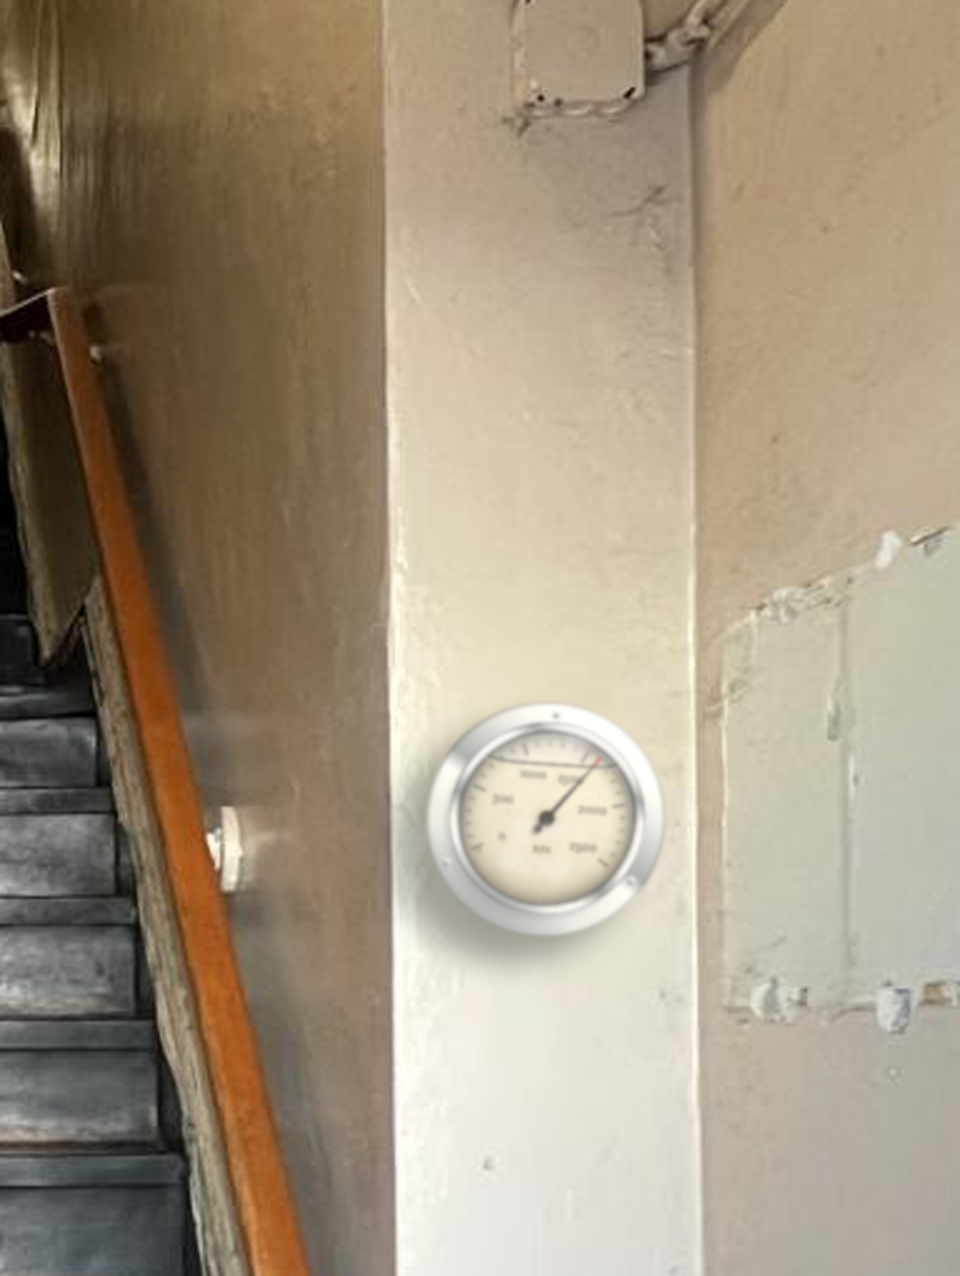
1600 kPa
